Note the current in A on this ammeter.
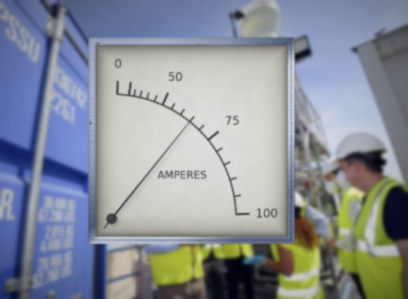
65 A
